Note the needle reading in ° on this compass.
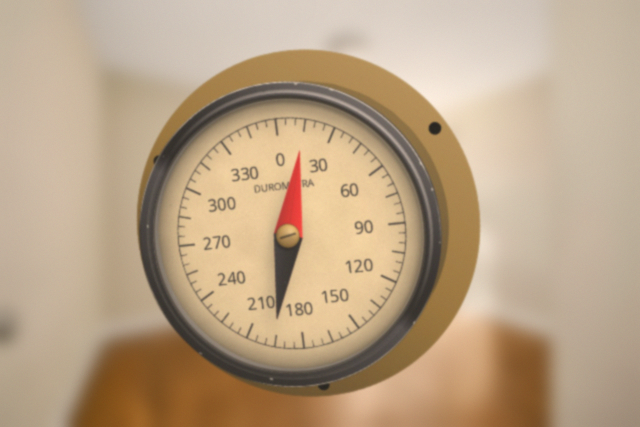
15 °
